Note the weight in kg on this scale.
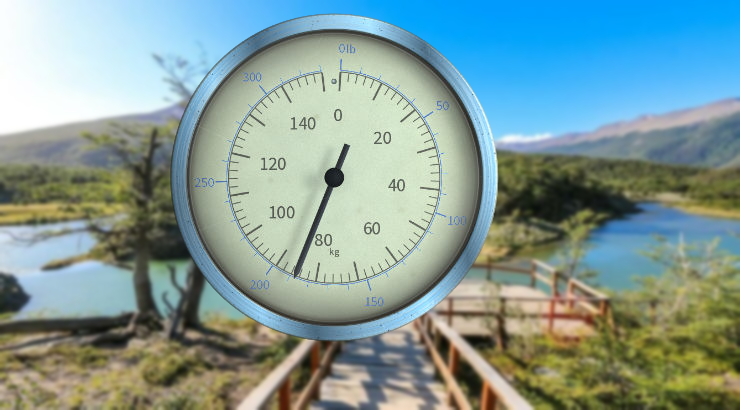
85 kg
